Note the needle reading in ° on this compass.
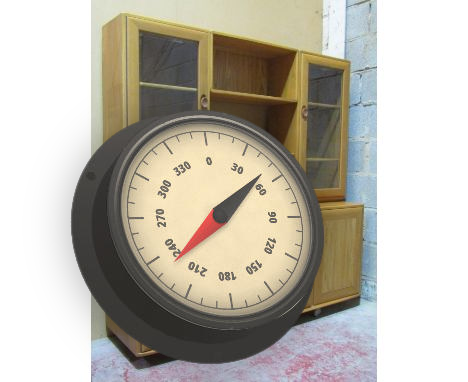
230 °
